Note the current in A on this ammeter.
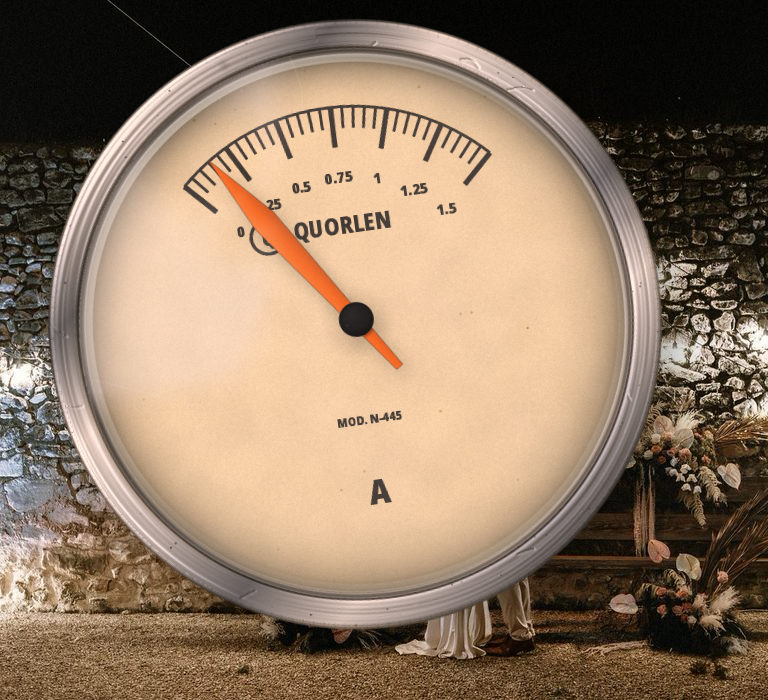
0.15 A
